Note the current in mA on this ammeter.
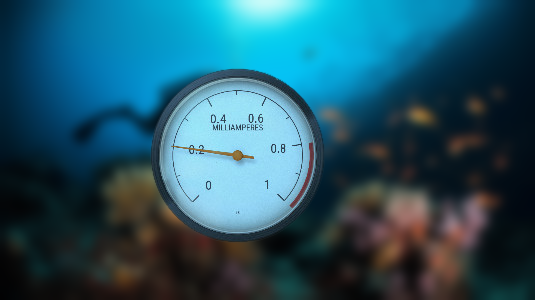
0.2 mA
